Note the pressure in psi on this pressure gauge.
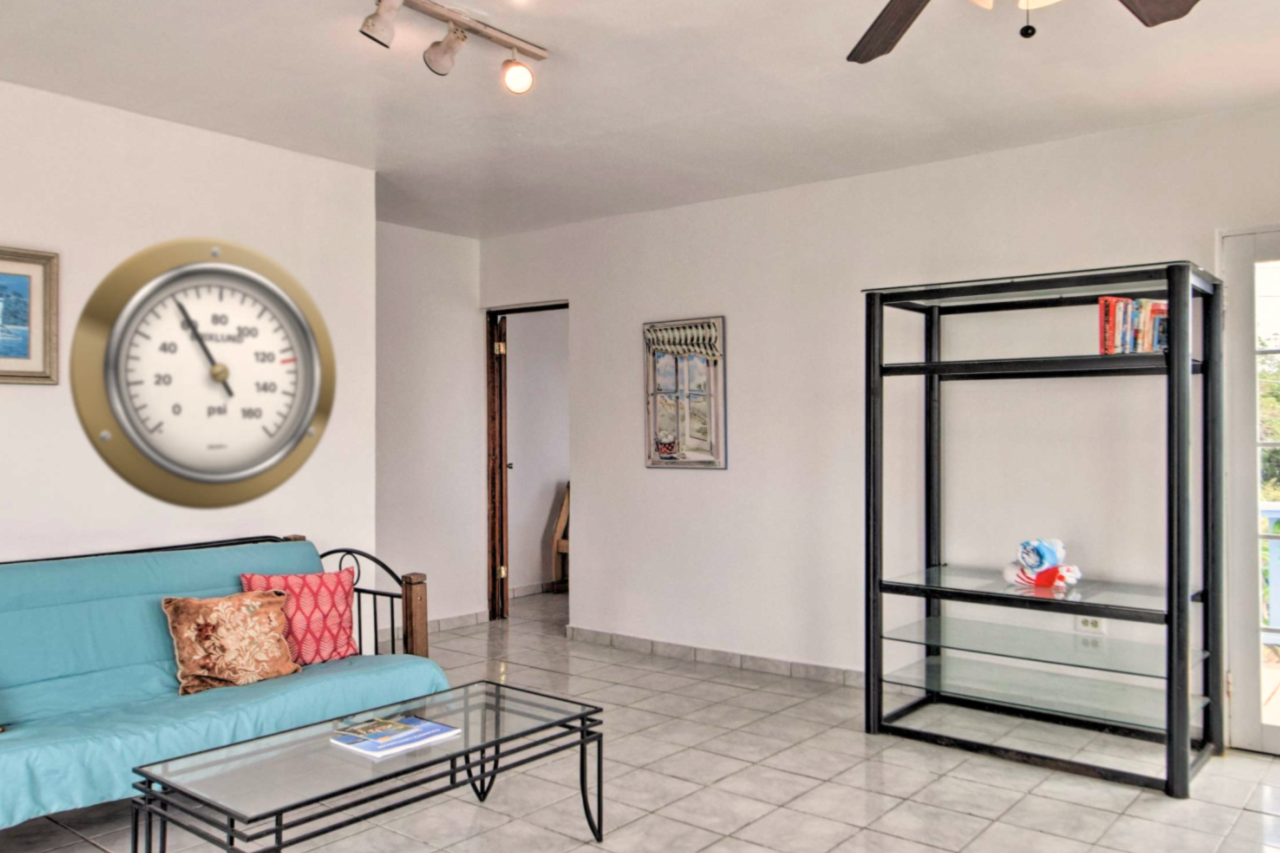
60 psi
